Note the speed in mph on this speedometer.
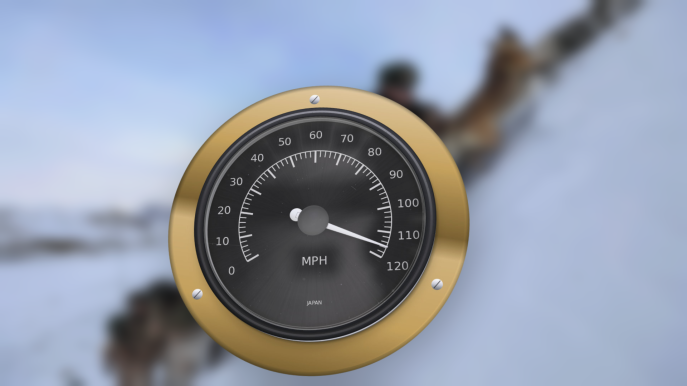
116 mph
